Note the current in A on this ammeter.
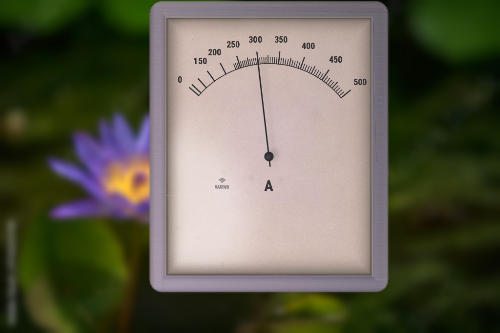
300 A
